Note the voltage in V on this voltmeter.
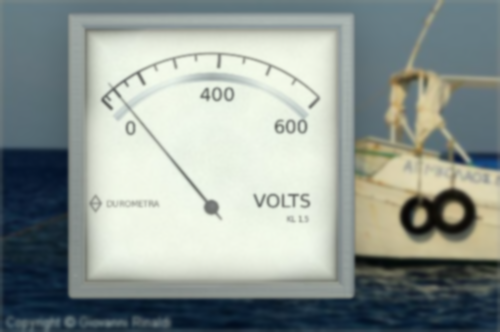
100 V
